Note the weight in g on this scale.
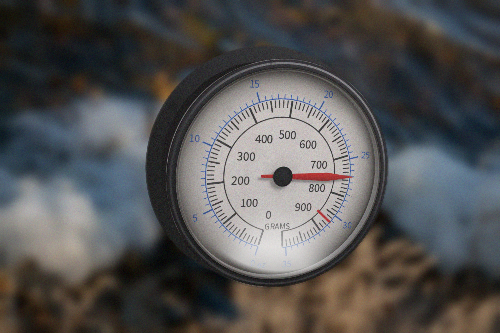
750 g
